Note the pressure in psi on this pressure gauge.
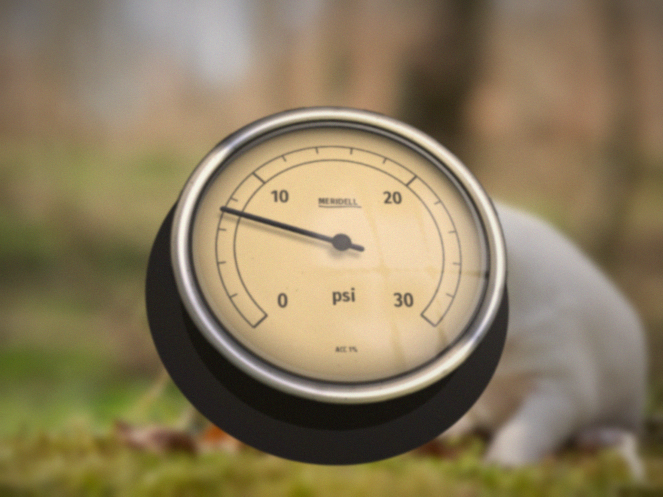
7 psi
